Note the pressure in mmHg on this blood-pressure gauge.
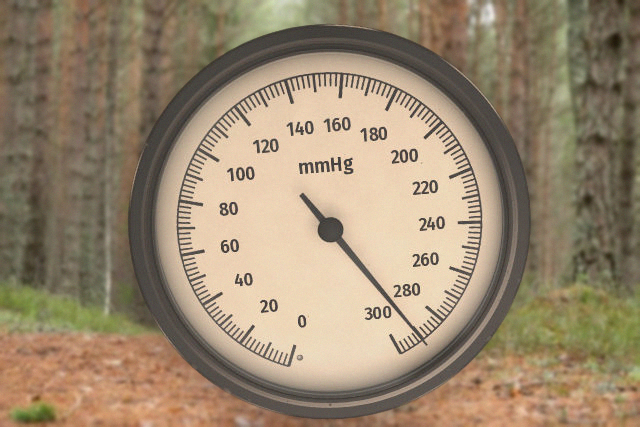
290 mmHg
